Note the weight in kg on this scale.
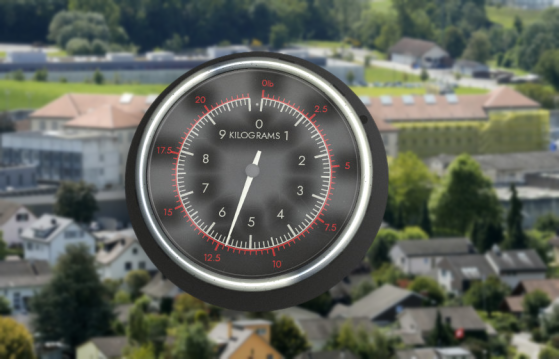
5.5 kg
